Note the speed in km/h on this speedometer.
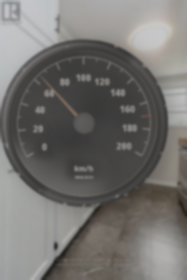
65 km/h
